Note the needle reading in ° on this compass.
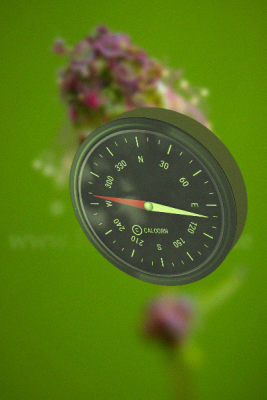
280 °
